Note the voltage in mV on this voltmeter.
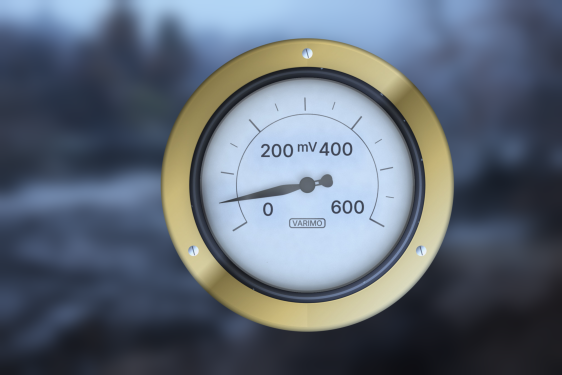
50 mV
